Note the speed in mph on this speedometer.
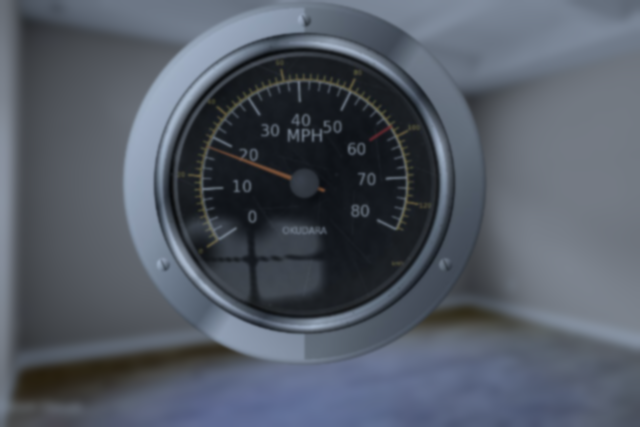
18 mph
